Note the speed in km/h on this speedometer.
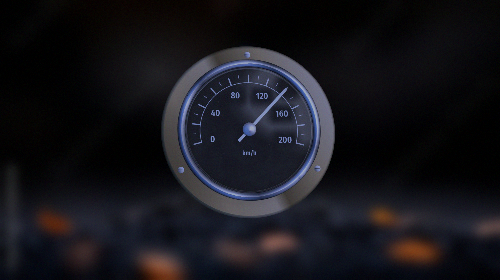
140 km/h
